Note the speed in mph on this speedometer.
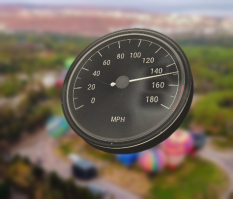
150 mph
